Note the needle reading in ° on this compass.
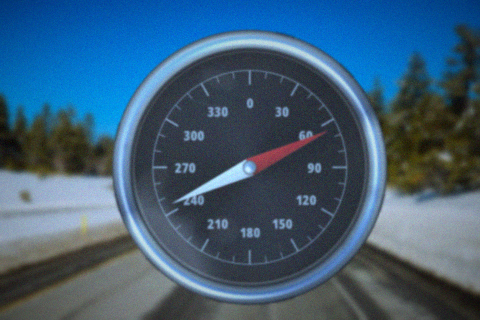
65 °
